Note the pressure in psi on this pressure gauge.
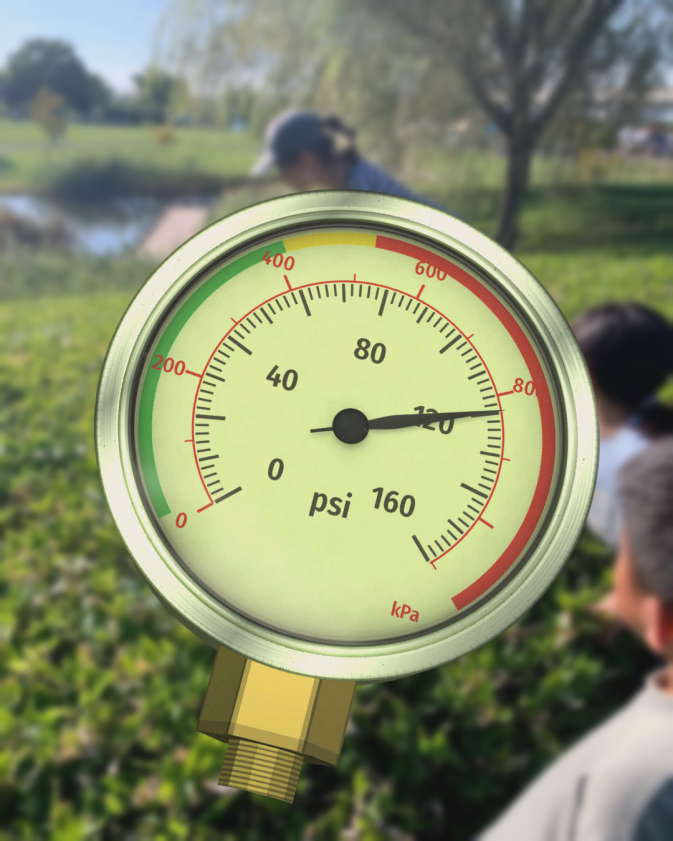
120 psi
